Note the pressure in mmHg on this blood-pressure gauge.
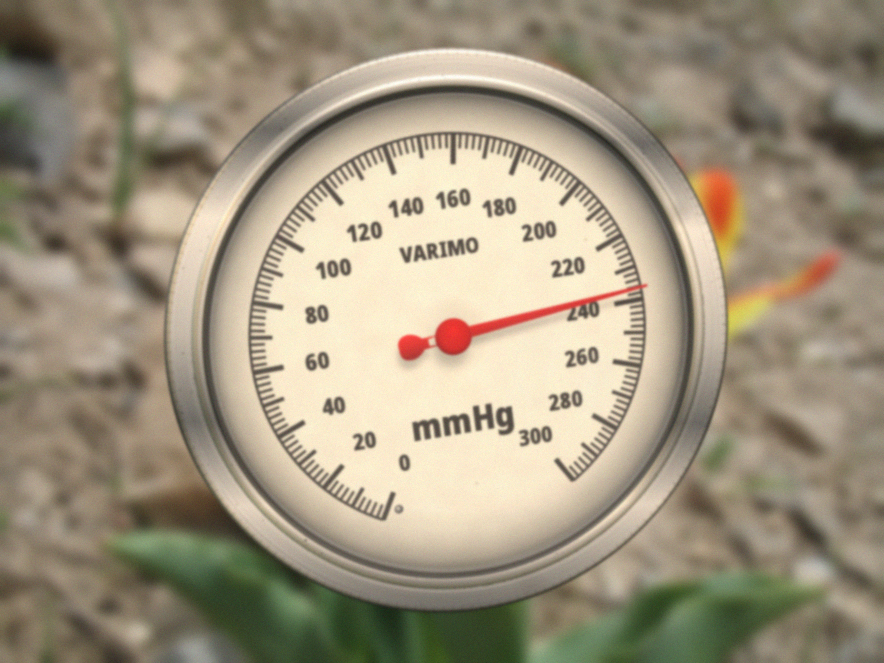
236 mmHg
